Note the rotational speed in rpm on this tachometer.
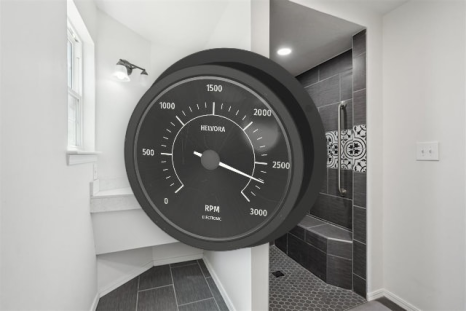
2700 rpm
